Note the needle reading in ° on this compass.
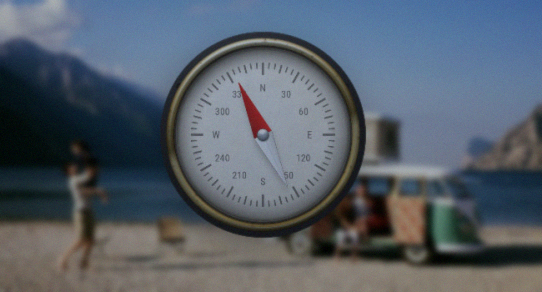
335 °
